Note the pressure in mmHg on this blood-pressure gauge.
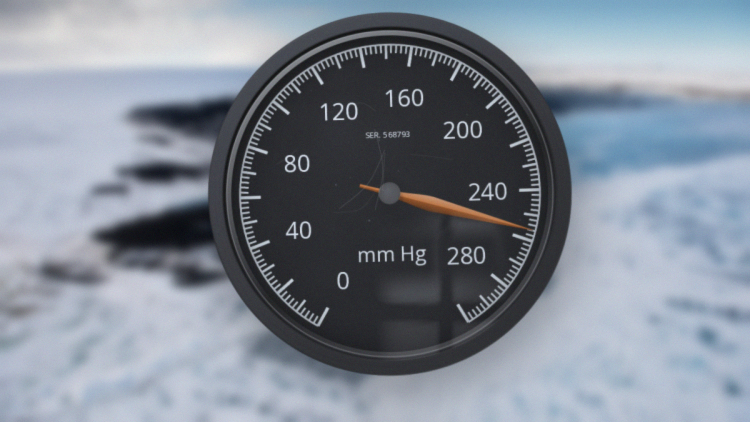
256 mmHg
